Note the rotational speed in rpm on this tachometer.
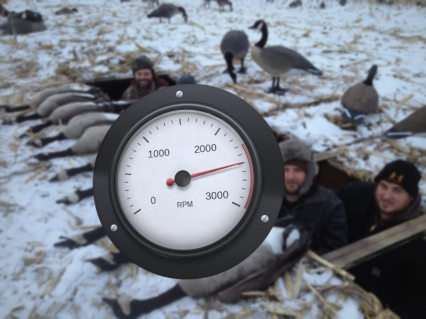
2500 rpm
